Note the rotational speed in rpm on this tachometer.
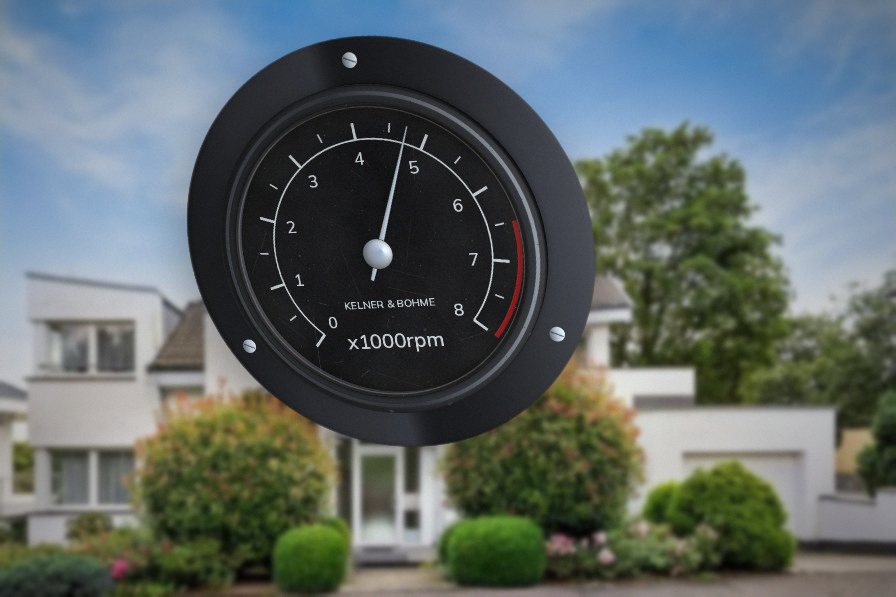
4750 rpm
